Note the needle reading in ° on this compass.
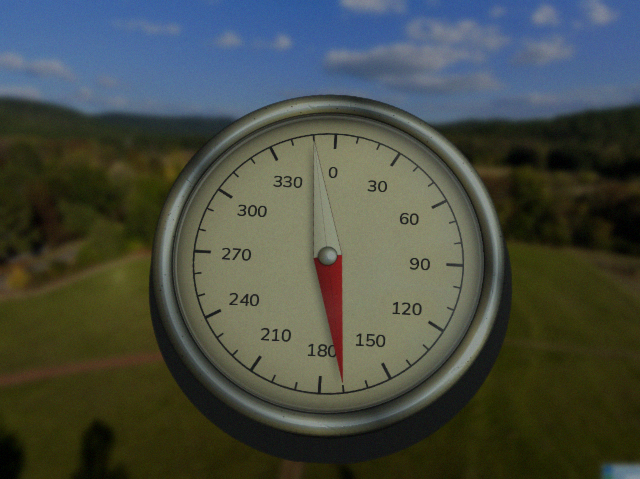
170 °
